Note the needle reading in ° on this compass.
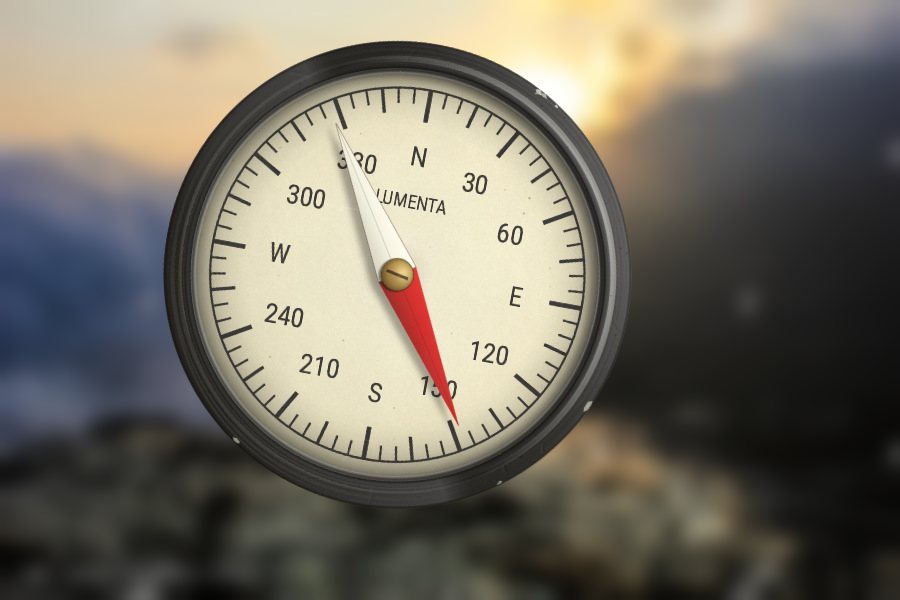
147.5 °
